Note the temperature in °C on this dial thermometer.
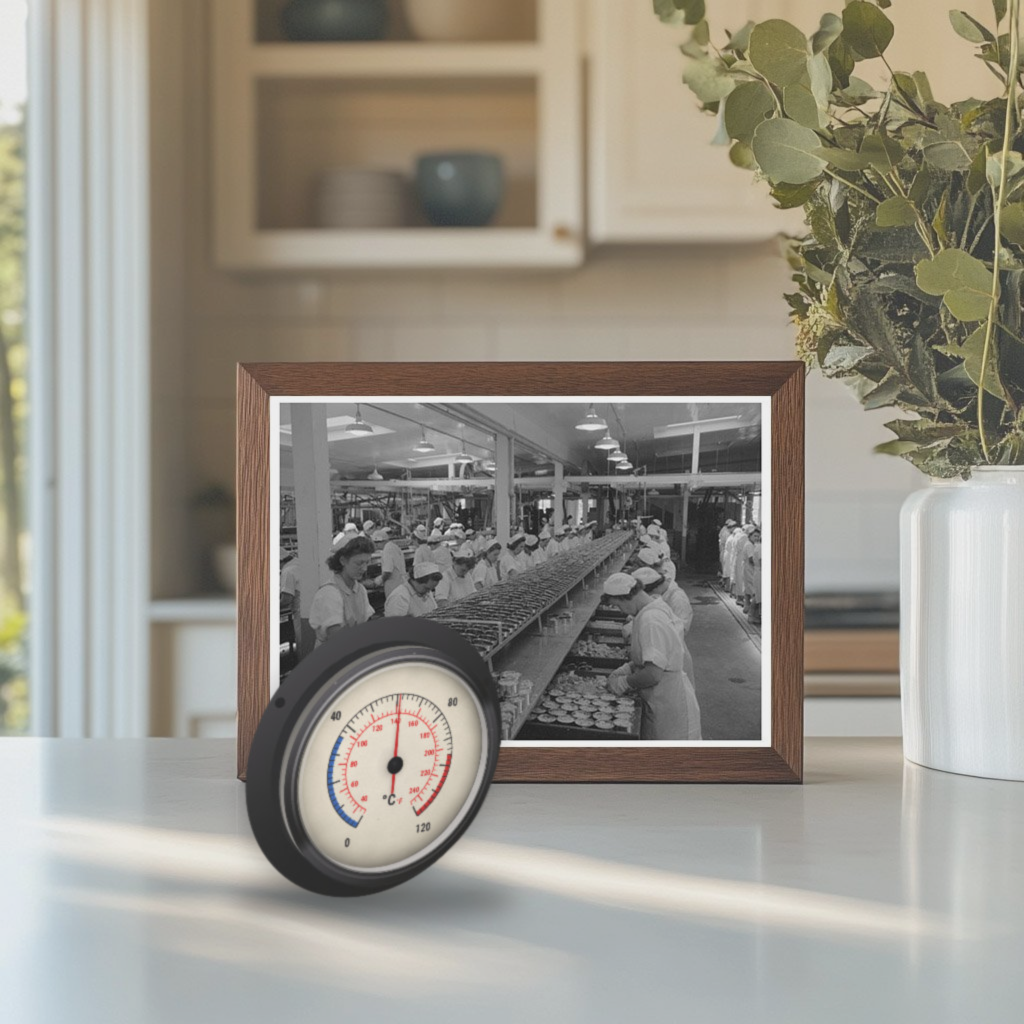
60 °C
